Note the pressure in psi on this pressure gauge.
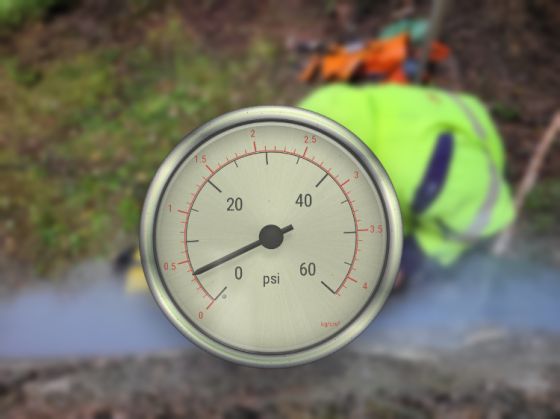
5 psi
